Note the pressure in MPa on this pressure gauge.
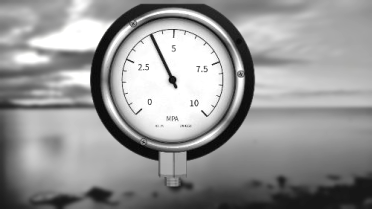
4 MPa
